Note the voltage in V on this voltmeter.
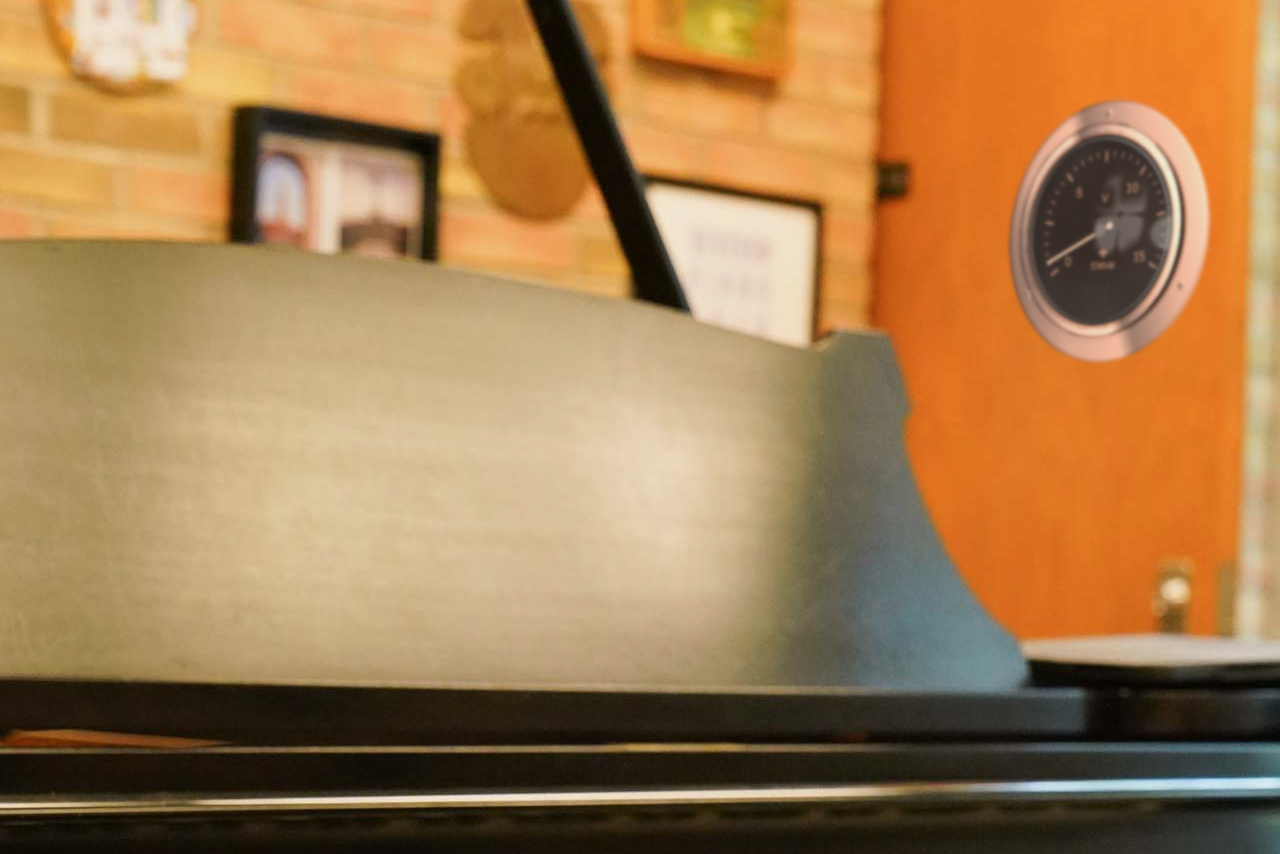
0.5 V
